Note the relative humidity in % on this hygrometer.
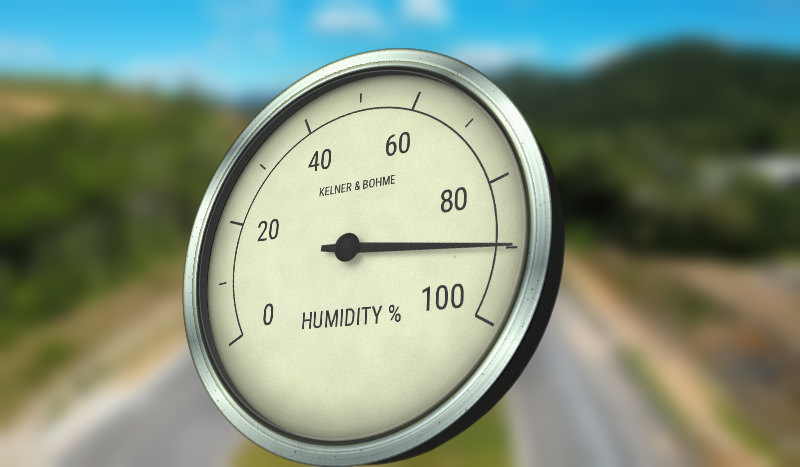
90 %
